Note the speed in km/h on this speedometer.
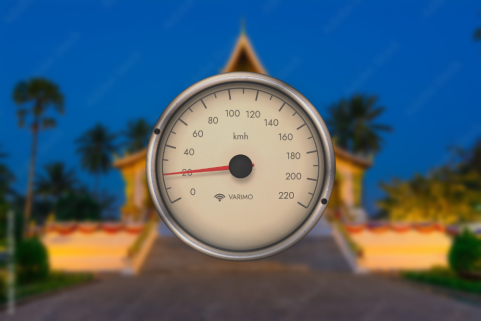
20 km/h
